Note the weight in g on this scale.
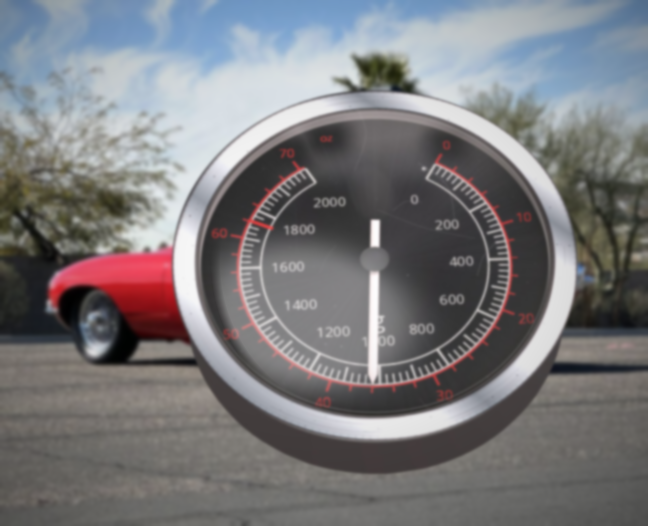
1020 g
